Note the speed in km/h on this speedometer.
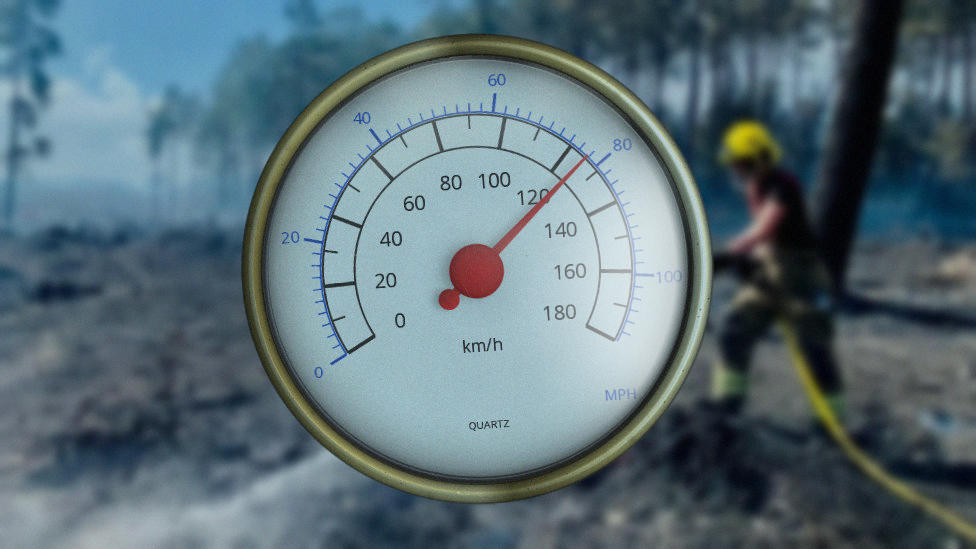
125 km/h
